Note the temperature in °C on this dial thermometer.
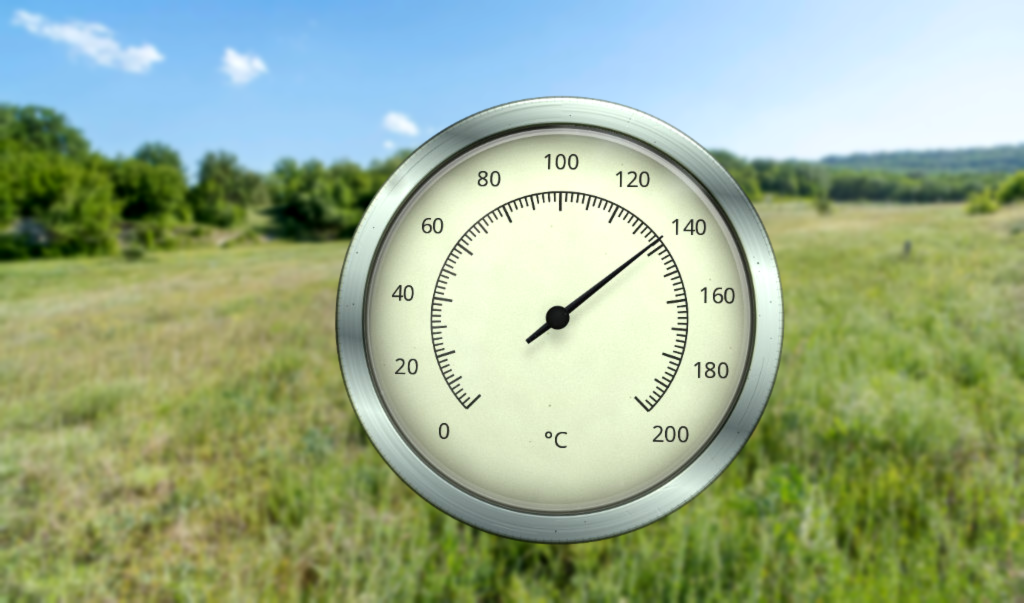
138 °C
